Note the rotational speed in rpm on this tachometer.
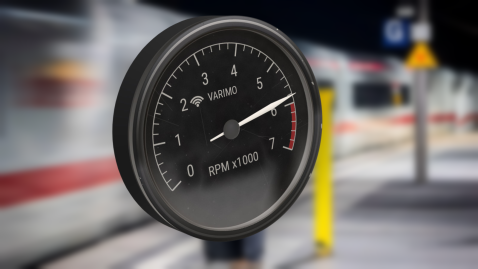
5800 rpm
